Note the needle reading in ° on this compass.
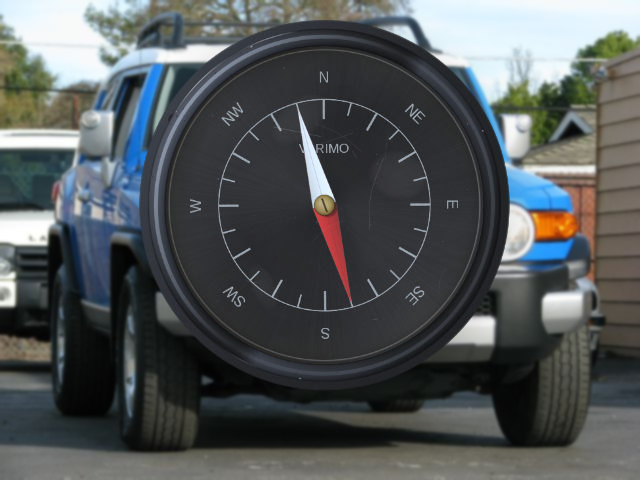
165 °
